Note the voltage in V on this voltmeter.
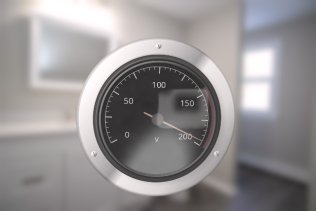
195 V
